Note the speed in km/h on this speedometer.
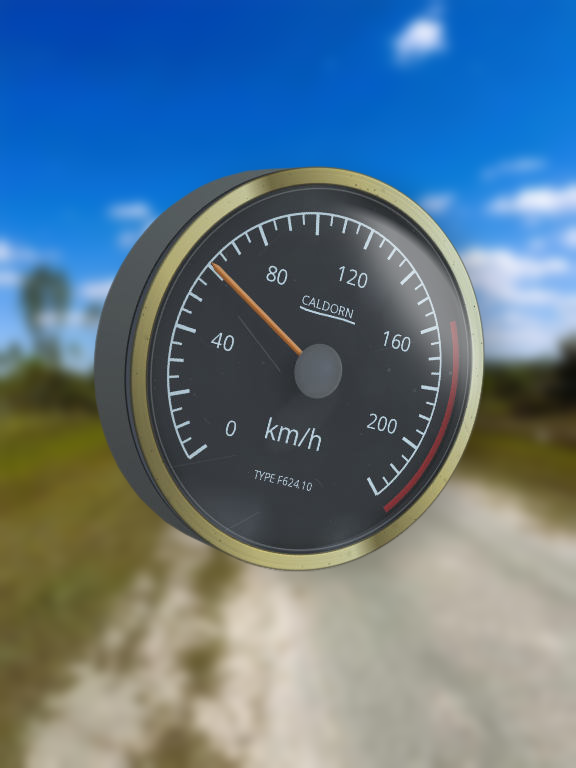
60 km/h
